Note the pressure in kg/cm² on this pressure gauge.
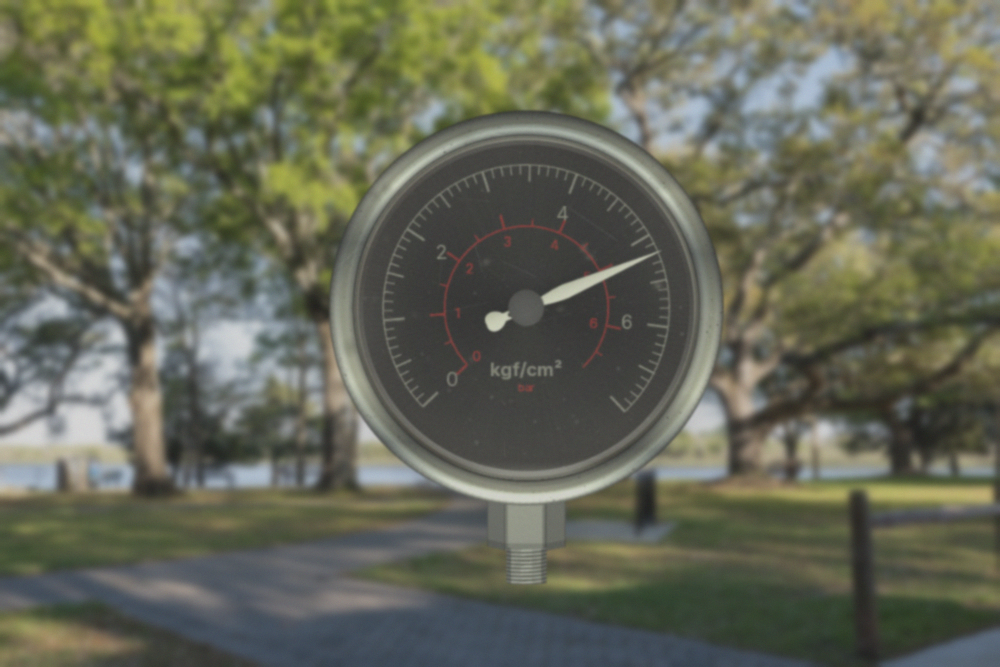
5.2 kg/cm²
